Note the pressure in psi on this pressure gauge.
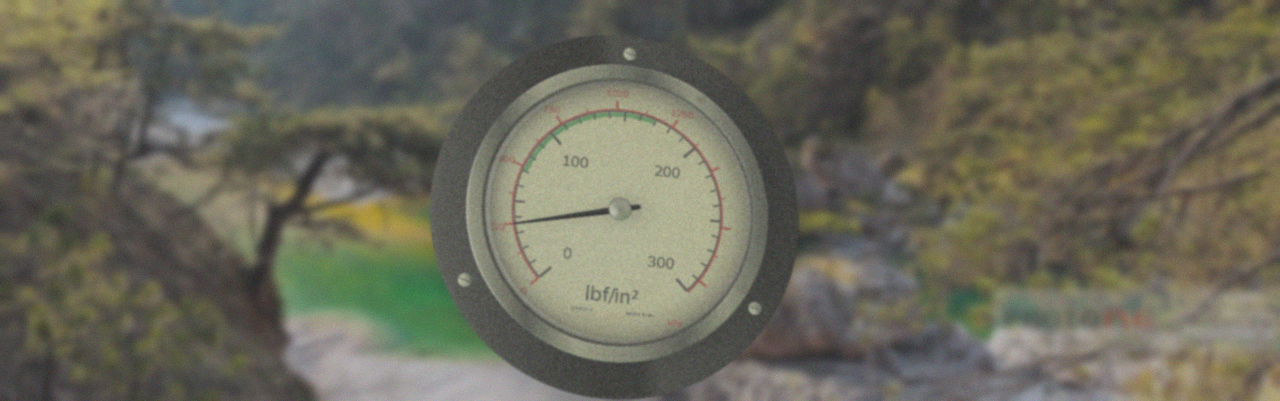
35 psi
